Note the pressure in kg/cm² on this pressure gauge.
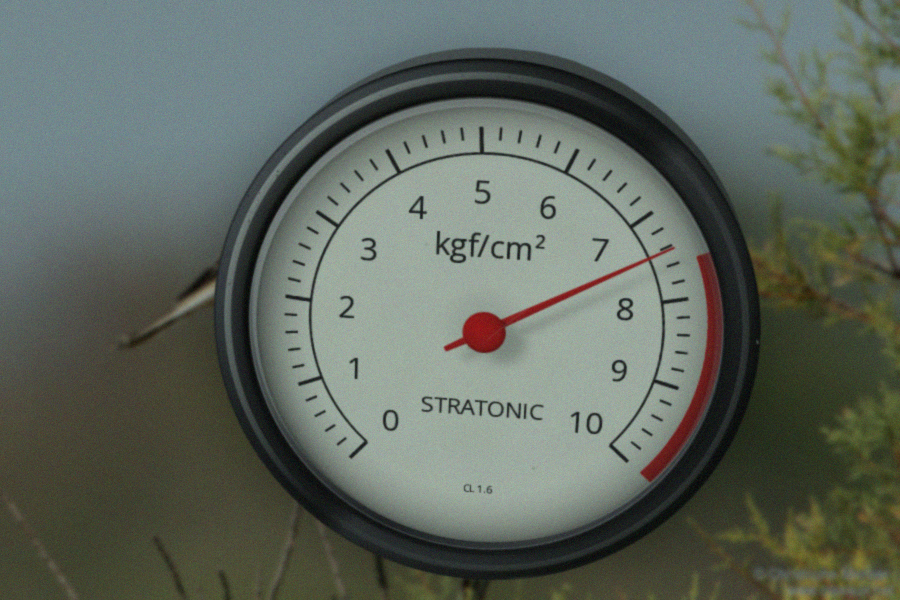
7.4 kg/cm²
